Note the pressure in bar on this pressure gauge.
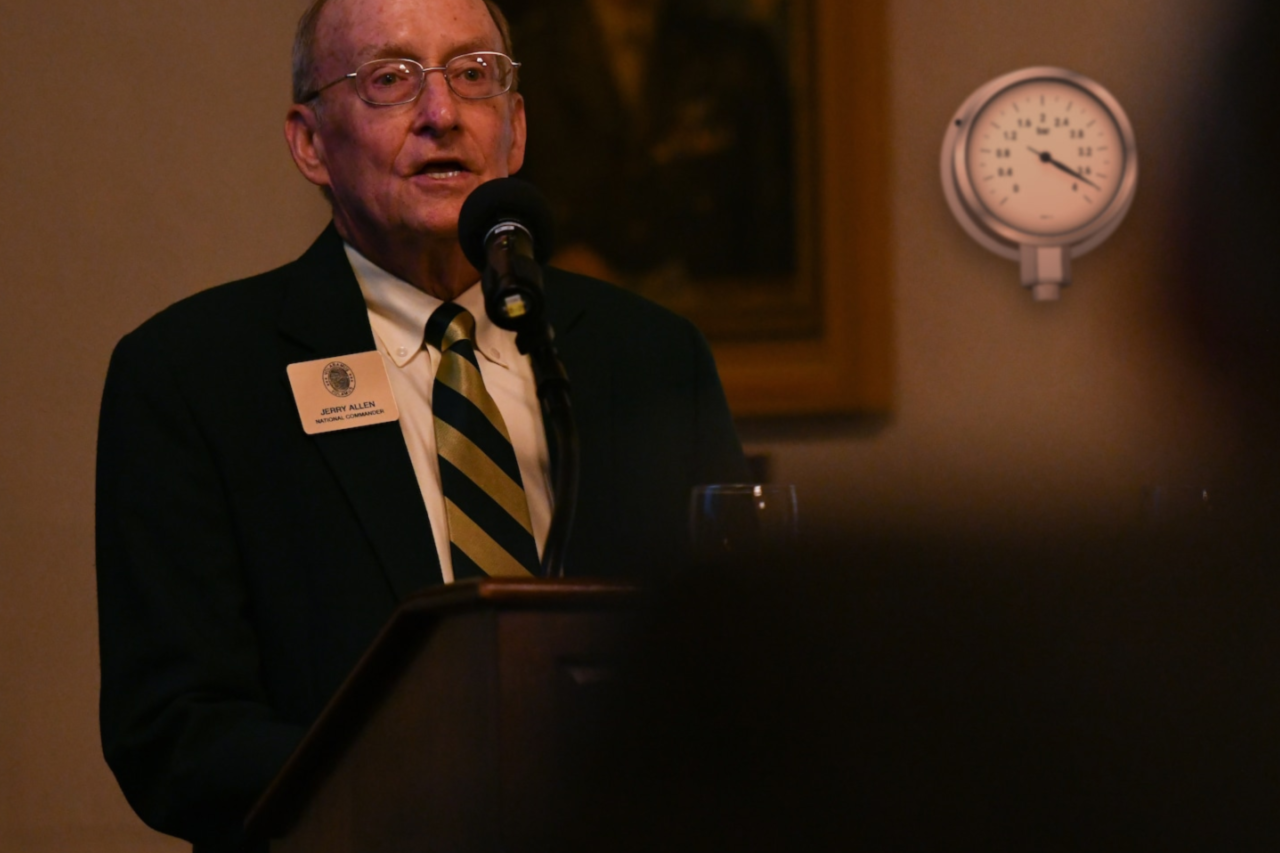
3.8 bar
